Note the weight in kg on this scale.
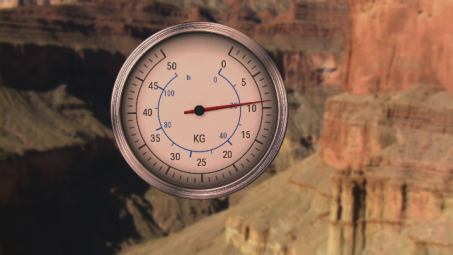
9 kg
